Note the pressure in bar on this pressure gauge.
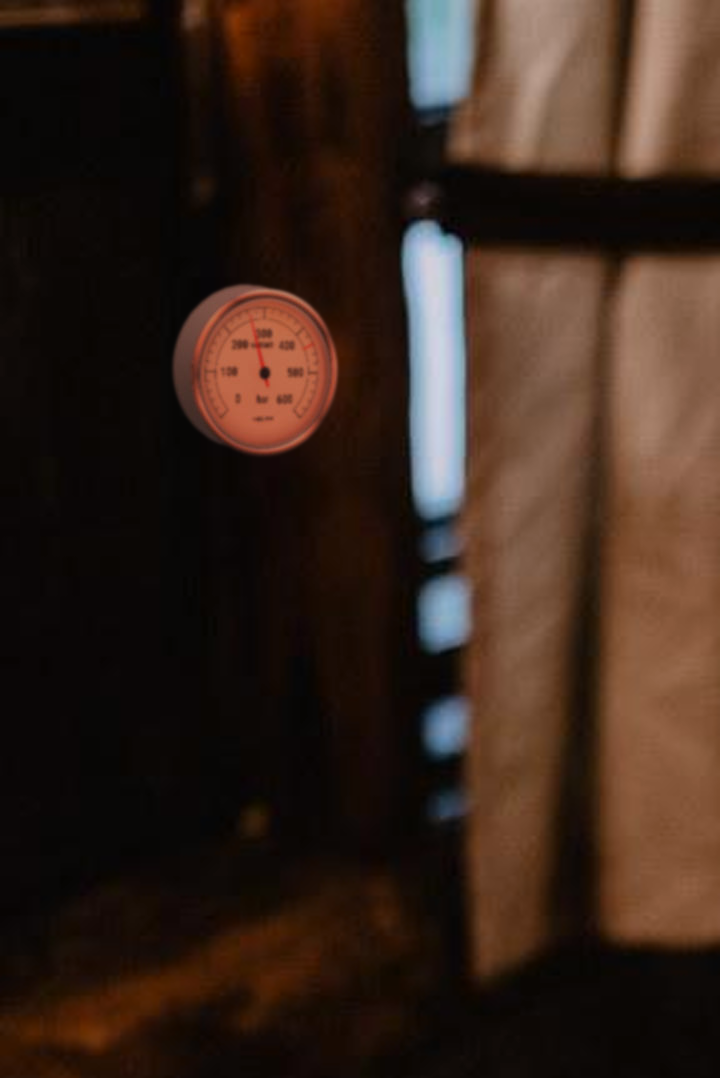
260 bar
